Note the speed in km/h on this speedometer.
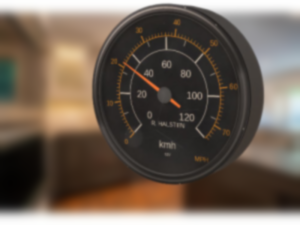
35 km/h
